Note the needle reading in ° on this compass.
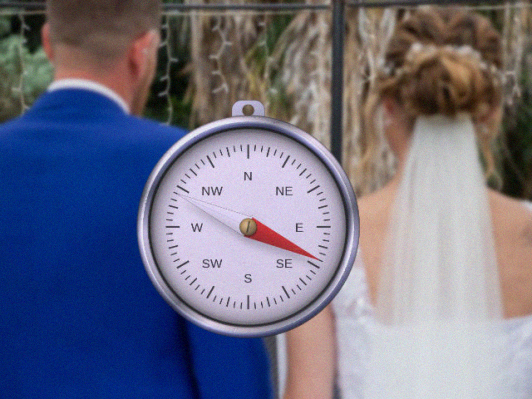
115 °
